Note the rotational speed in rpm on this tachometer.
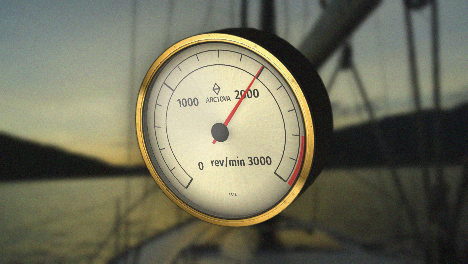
2000 rpm
